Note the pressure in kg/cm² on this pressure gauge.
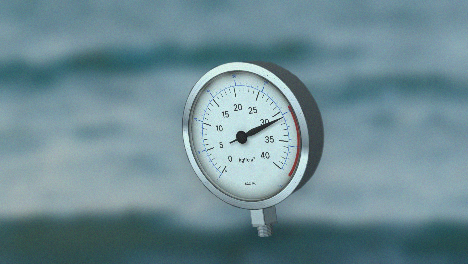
31 kg/cm²
